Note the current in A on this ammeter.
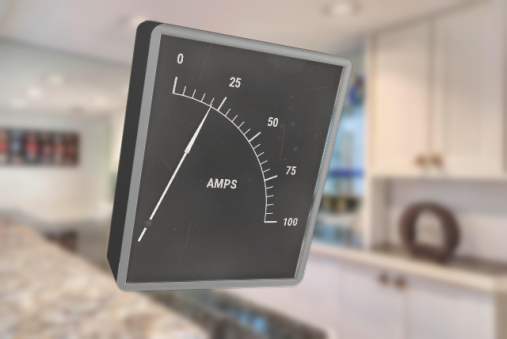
20 A
